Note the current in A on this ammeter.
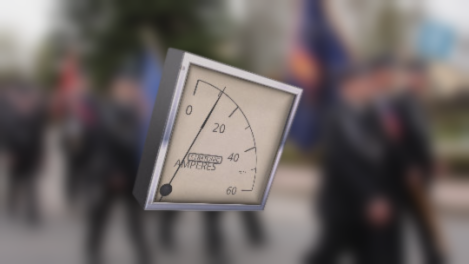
10 A
